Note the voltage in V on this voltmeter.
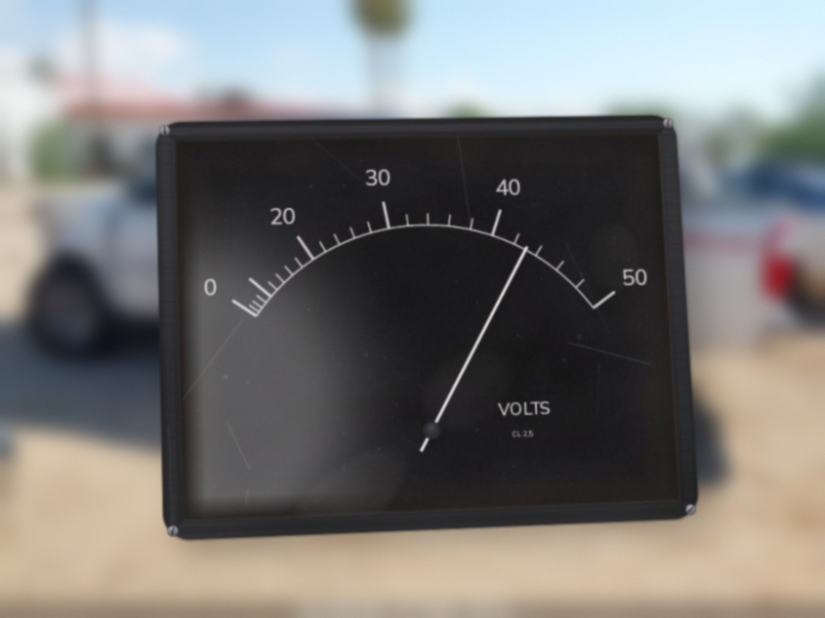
43 V
